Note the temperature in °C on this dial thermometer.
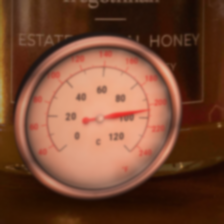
95 °C
